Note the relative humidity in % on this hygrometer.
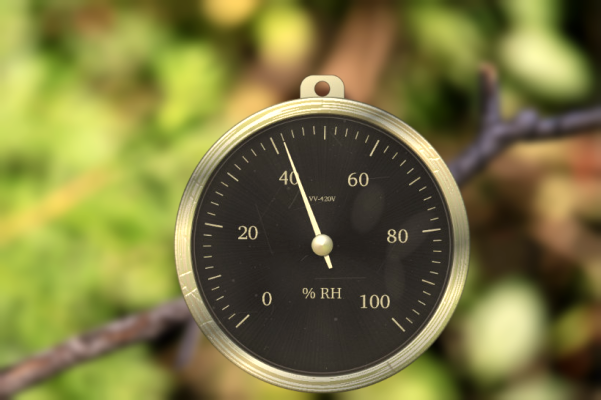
42 %
